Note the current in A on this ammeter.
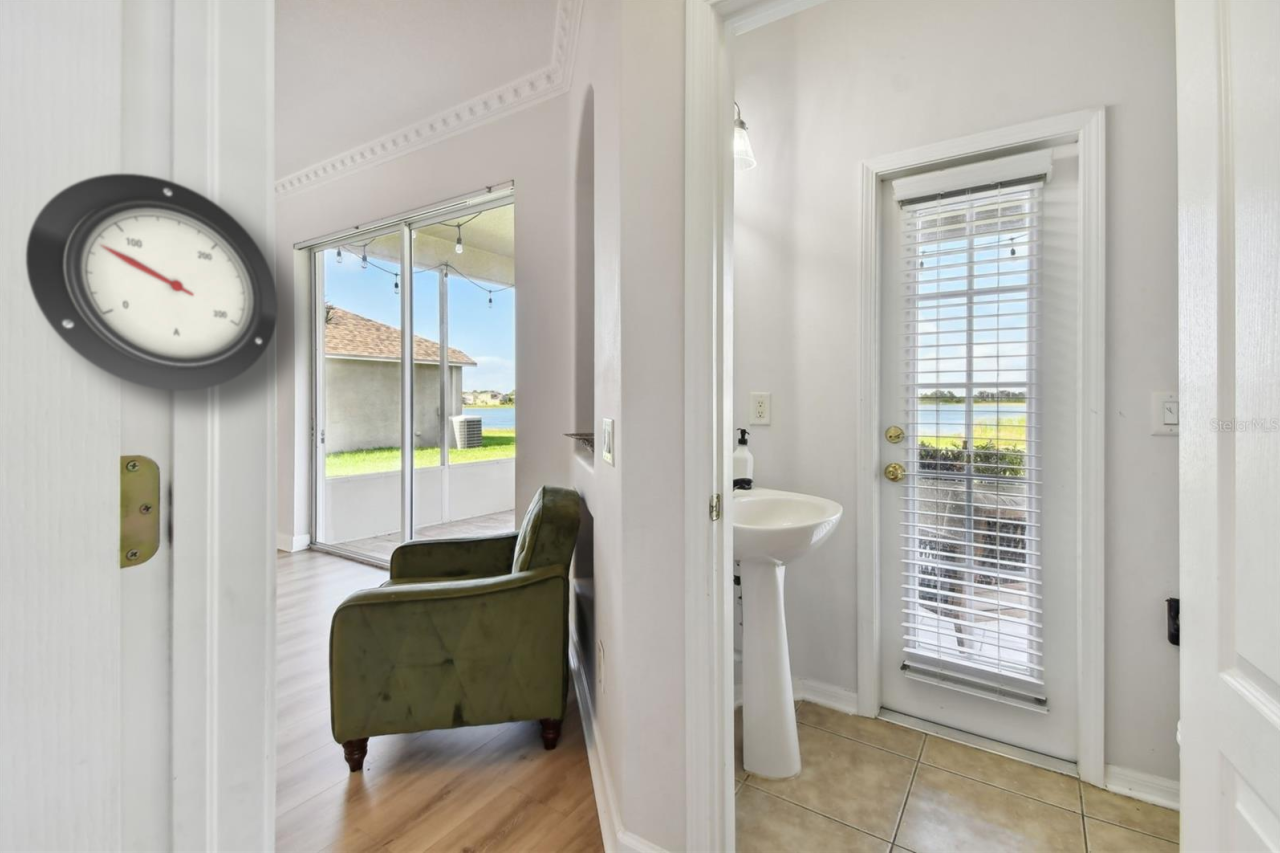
70 A
